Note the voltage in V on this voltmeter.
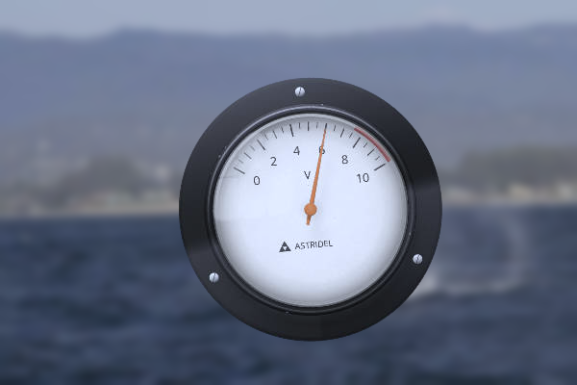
6 V
